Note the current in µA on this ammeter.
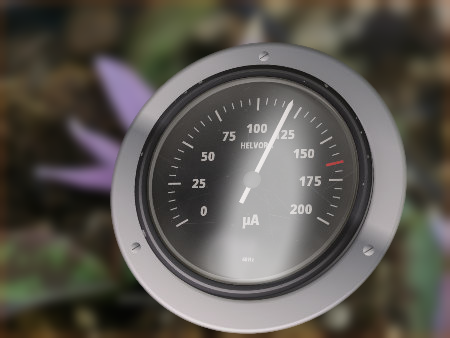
120 µA
